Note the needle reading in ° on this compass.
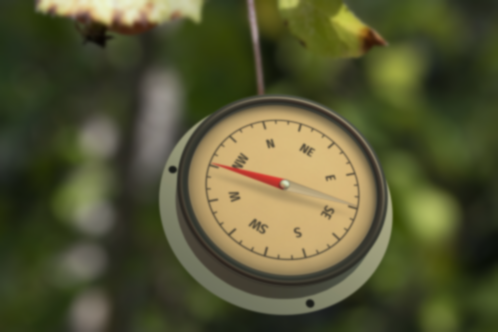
300 °
